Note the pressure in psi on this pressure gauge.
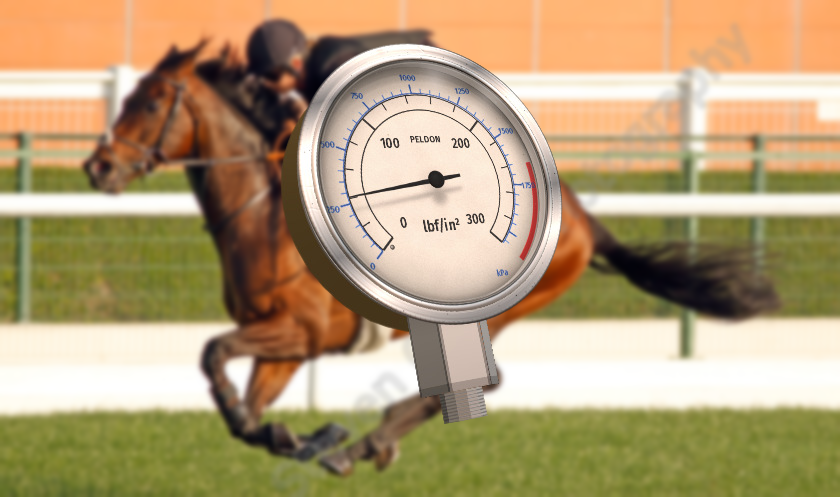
40 psi
